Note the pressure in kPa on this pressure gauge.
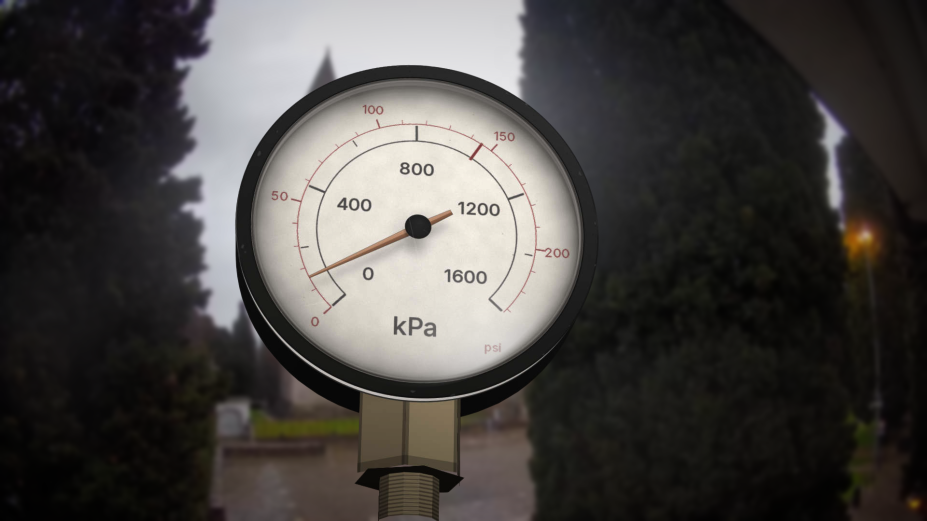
100 kPa
